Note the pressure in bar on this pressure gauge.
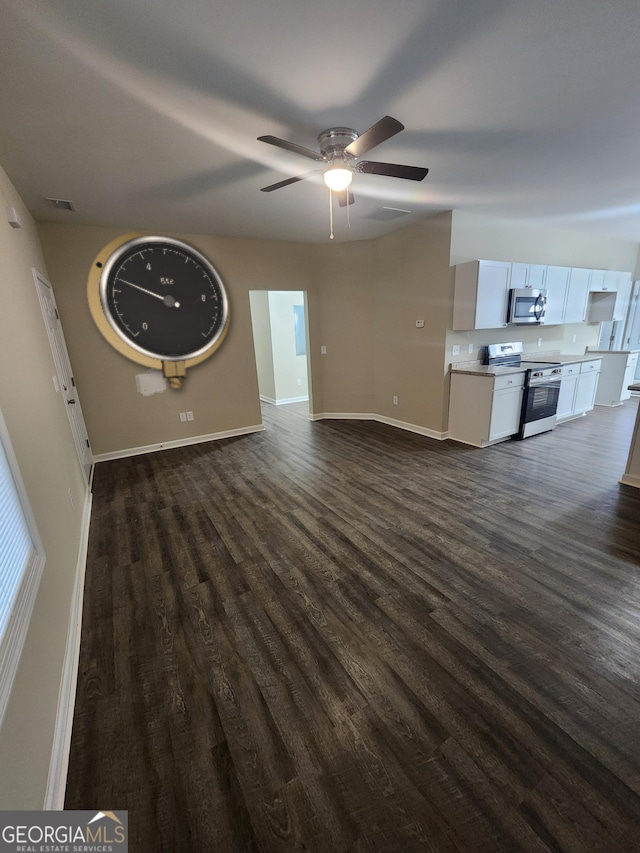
2.5 bar
